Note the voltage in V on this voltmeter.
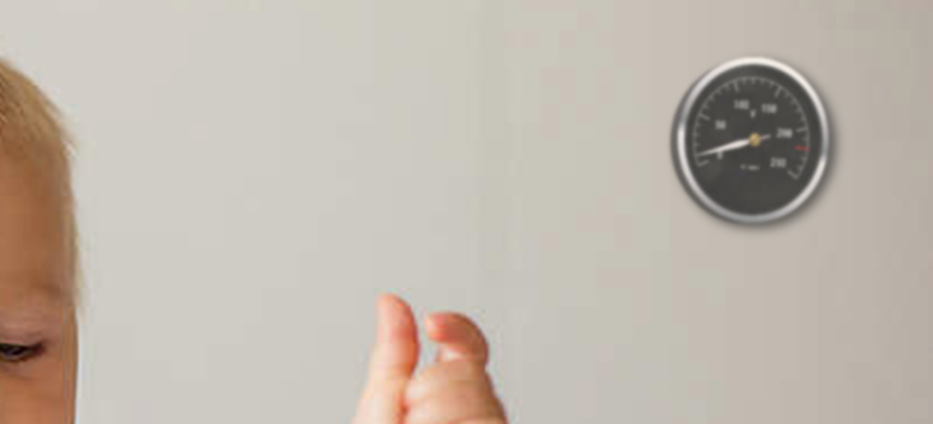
10 V
